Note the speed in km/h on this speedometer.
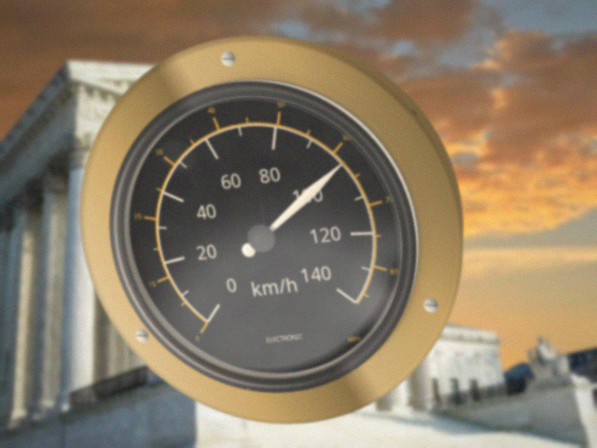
100 km/h
